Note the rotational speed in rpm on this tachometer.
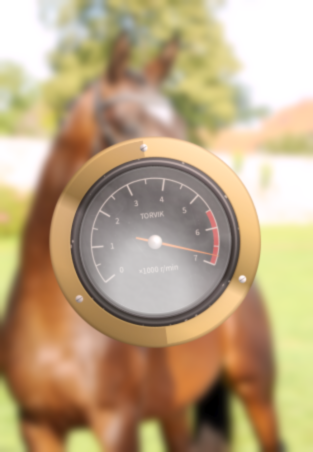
6750 rpm
